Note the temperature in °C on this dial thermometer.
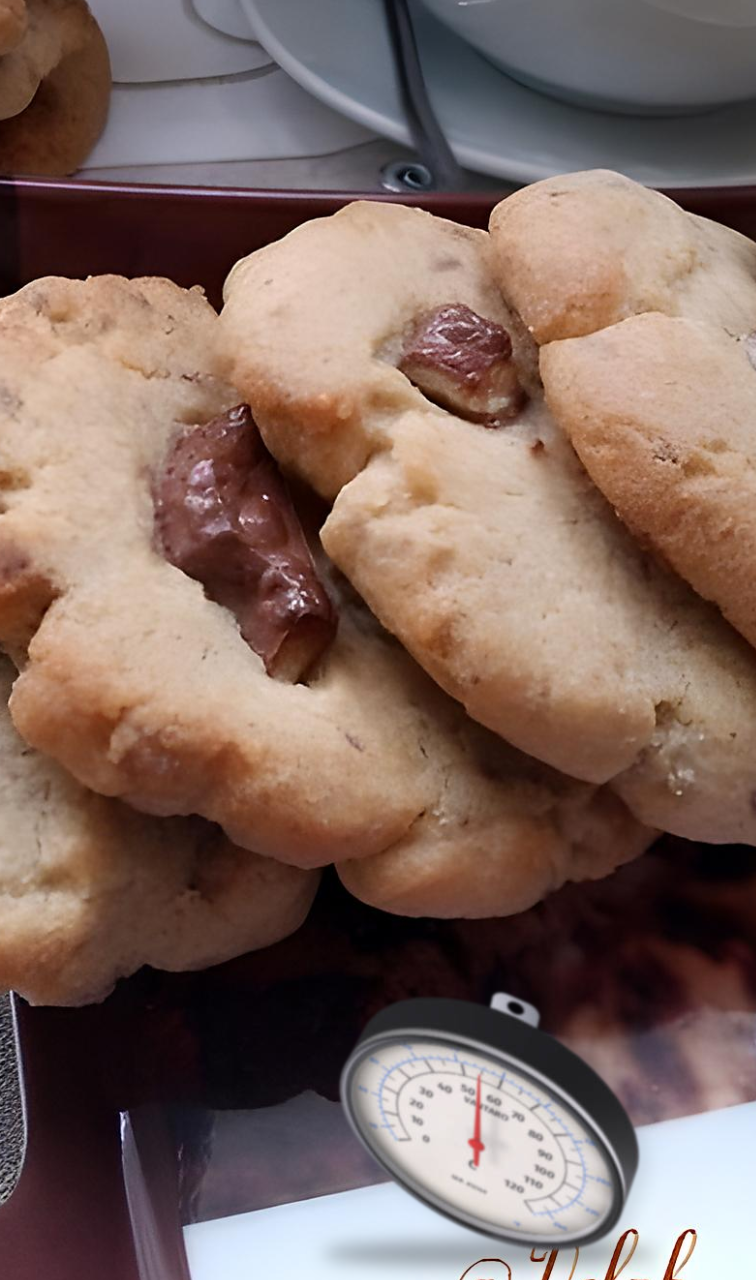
55 °C
